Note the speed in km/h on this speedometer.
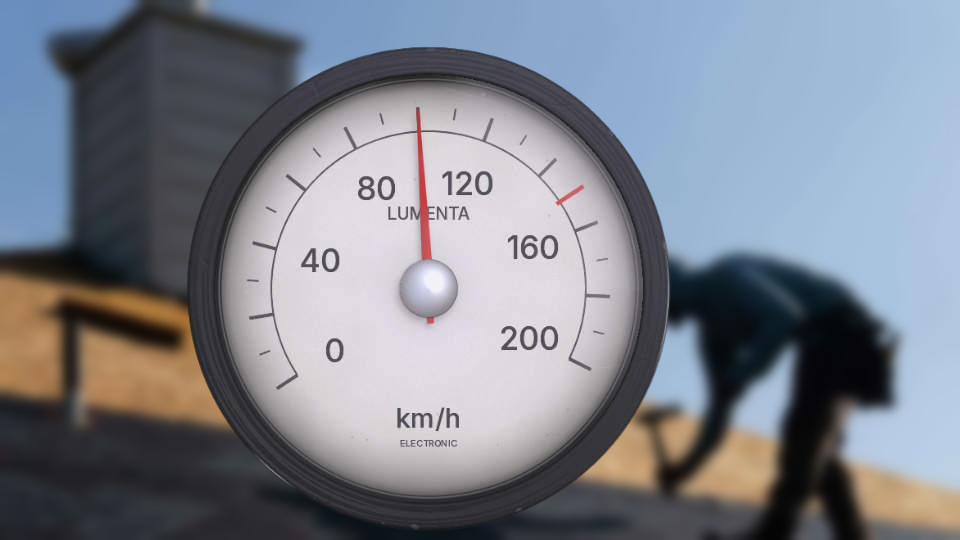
100 km/h
